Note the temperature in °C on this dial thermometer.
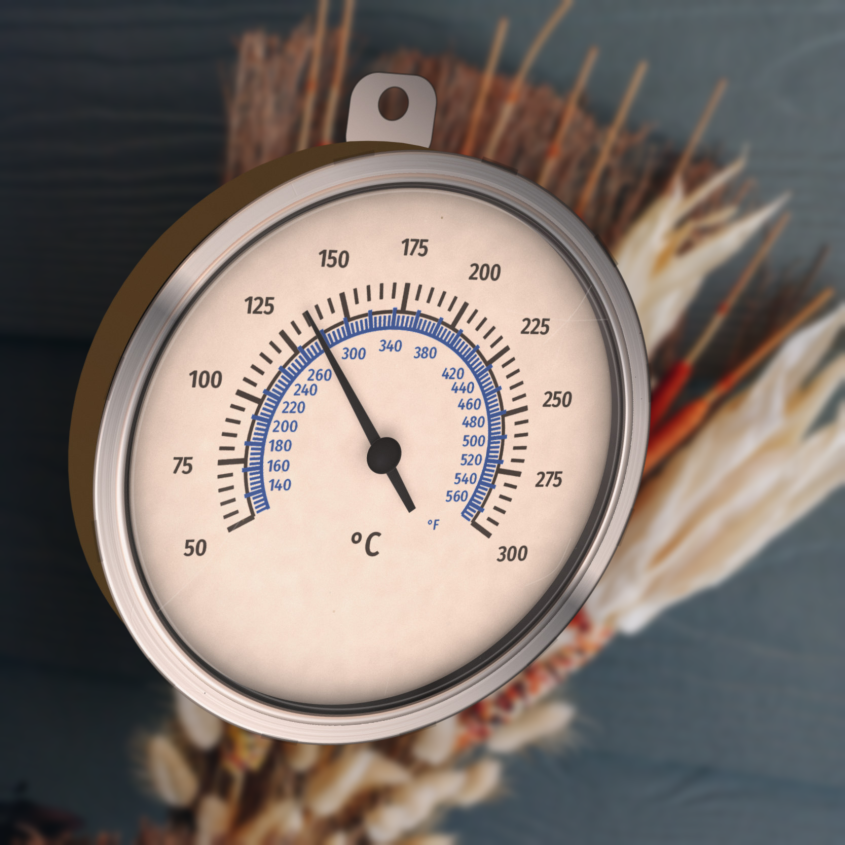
135 °C
